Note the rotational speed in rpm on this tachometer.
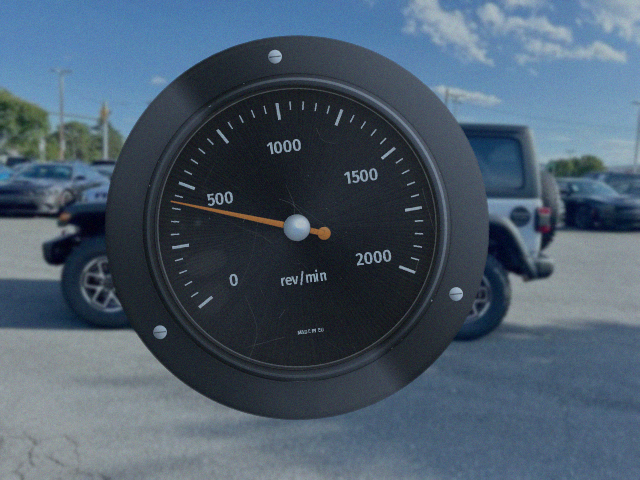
425 rpm
